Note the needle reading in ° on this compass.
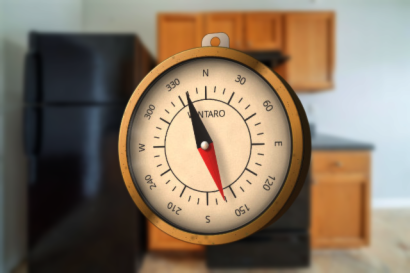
160 °
